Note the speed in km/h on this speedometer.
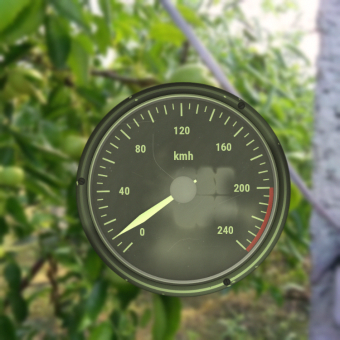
10 km/h
